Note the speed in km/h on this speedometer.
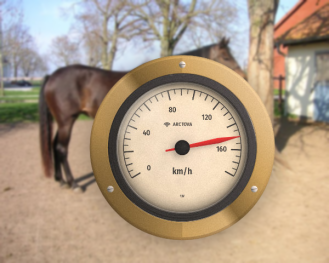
150 km/h
